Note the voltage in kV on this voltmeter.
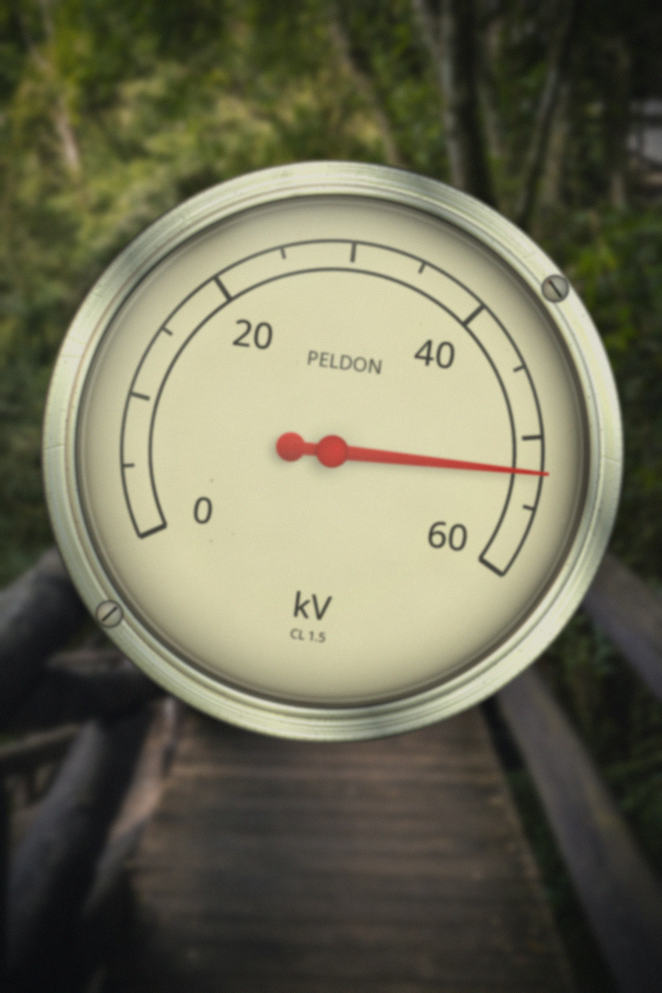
52.5 kV
